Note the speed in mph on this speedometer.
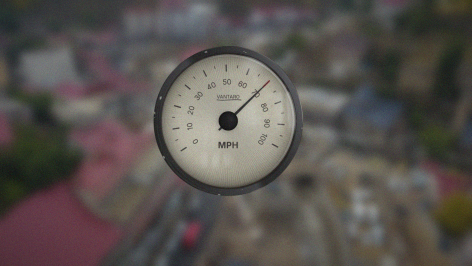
70 mph
